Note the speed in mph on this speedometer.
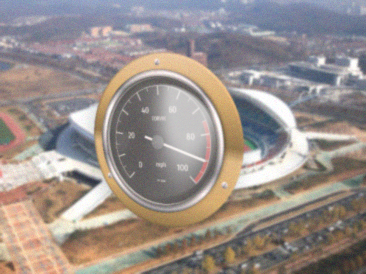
90 mph
